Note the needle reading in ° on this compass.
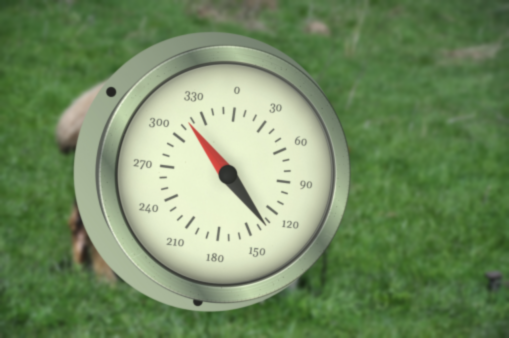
315 °
